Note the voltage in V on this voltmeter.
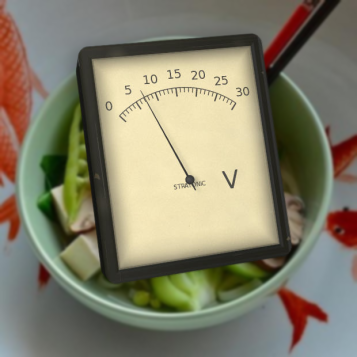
7 V
